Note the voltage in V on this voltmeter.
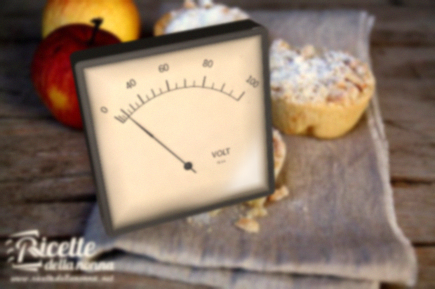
20 V
